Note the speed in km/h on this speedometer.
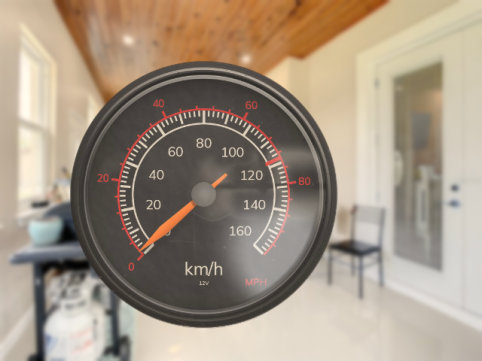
2 km/h
